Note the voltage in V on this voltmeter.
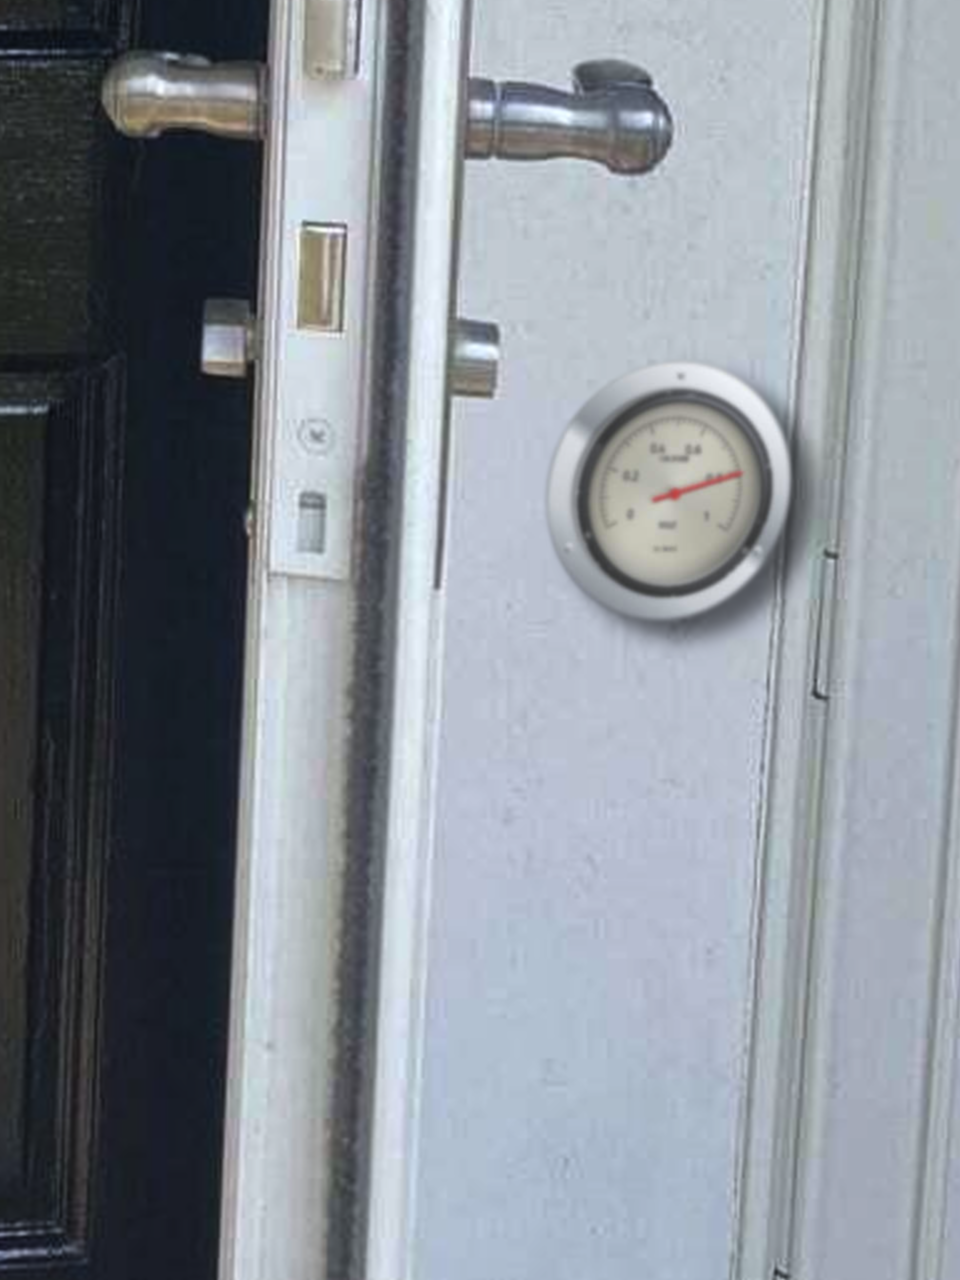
0.8 V
